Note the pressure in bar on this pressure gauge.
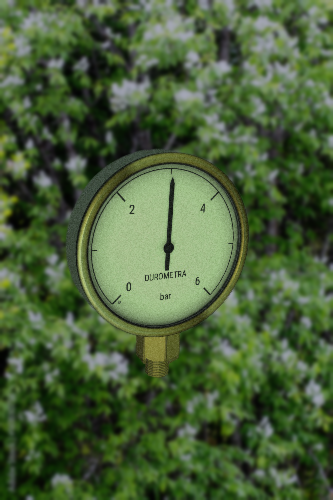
3 bar
